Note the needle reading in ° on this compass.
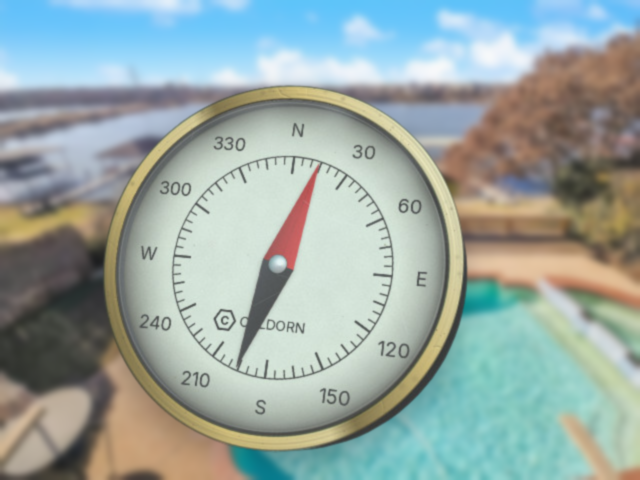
15 °
